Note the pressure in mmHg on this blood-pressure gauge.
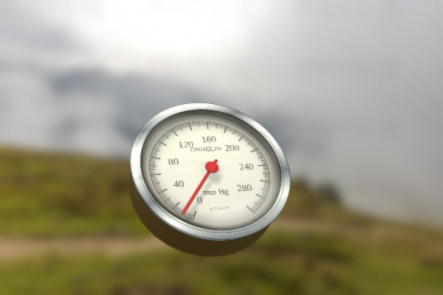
10 mmHg
